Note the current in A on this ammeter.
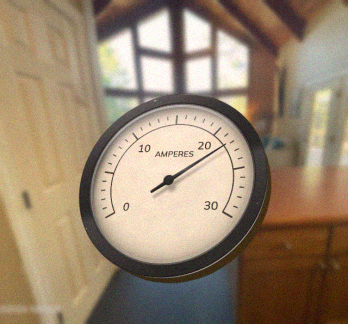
22 A
